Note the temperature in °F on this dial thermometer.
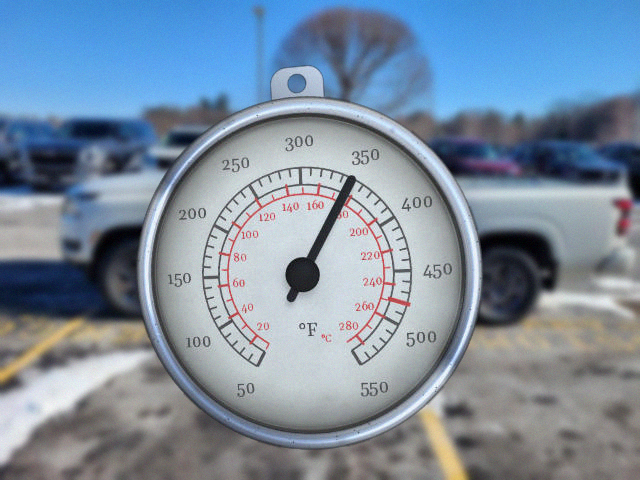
350 °F
